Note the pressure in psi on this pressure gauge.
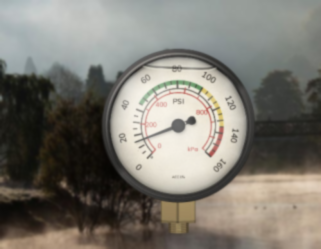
15 psi
